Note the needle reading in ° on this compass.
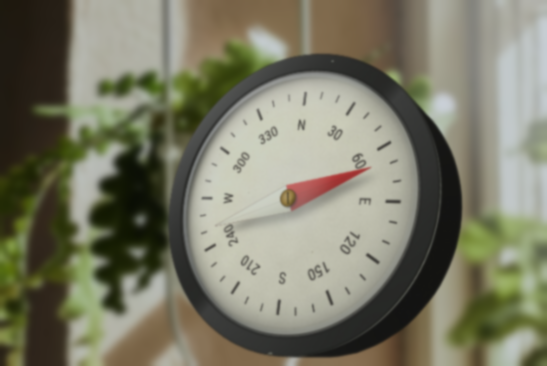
70 °
